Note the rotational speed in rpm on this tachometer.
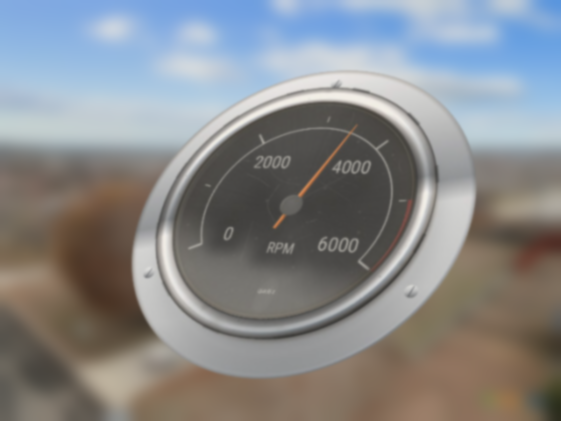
3500 rpm
